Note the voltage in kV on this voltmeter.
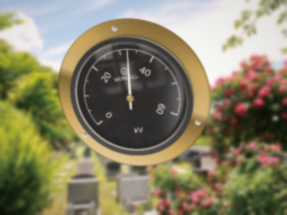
32.5 kV
